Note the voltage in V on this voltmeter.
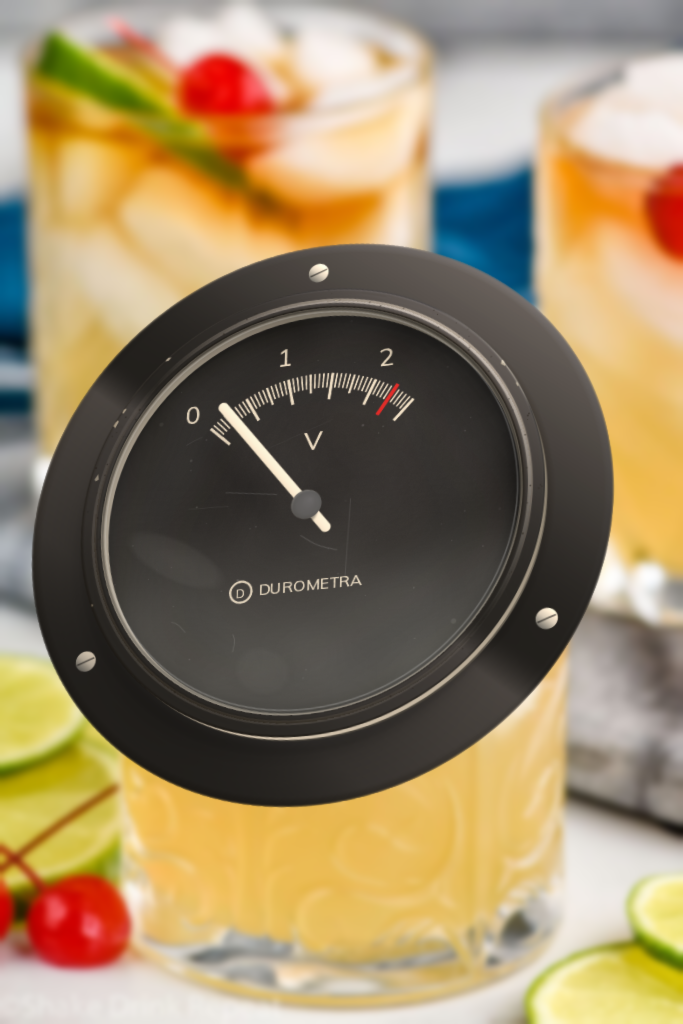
0.25 V
